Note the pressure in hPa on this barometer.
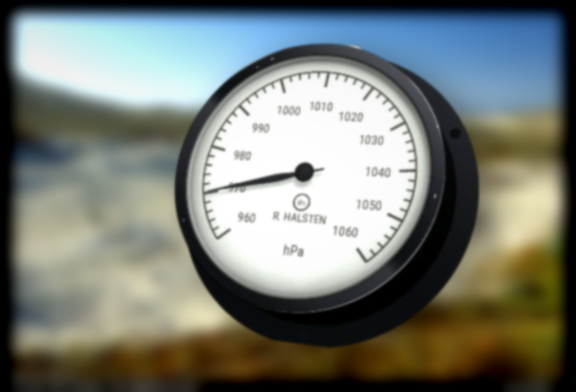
970 hPa
